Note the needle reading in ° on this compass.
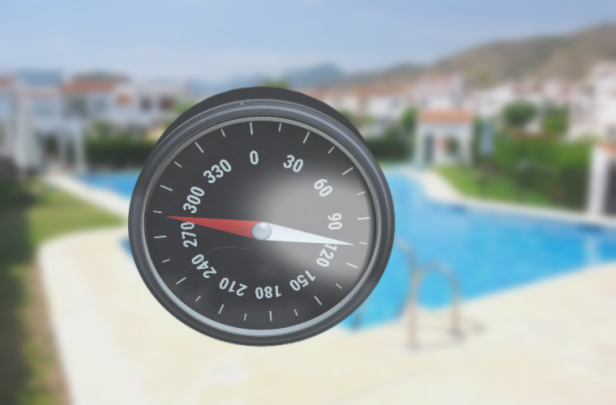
285 °
